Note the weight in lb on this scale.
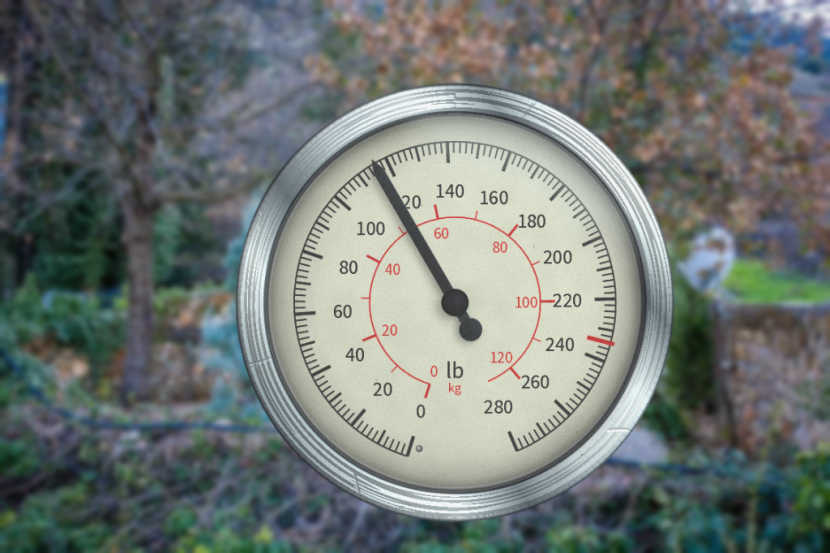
116 lb
